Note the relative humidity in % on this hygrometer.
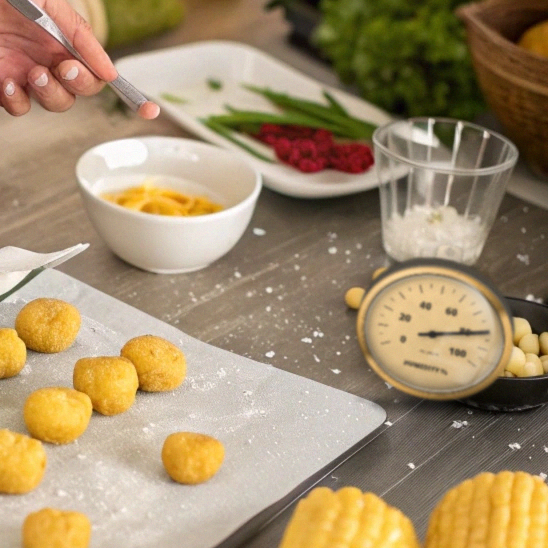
80 %
